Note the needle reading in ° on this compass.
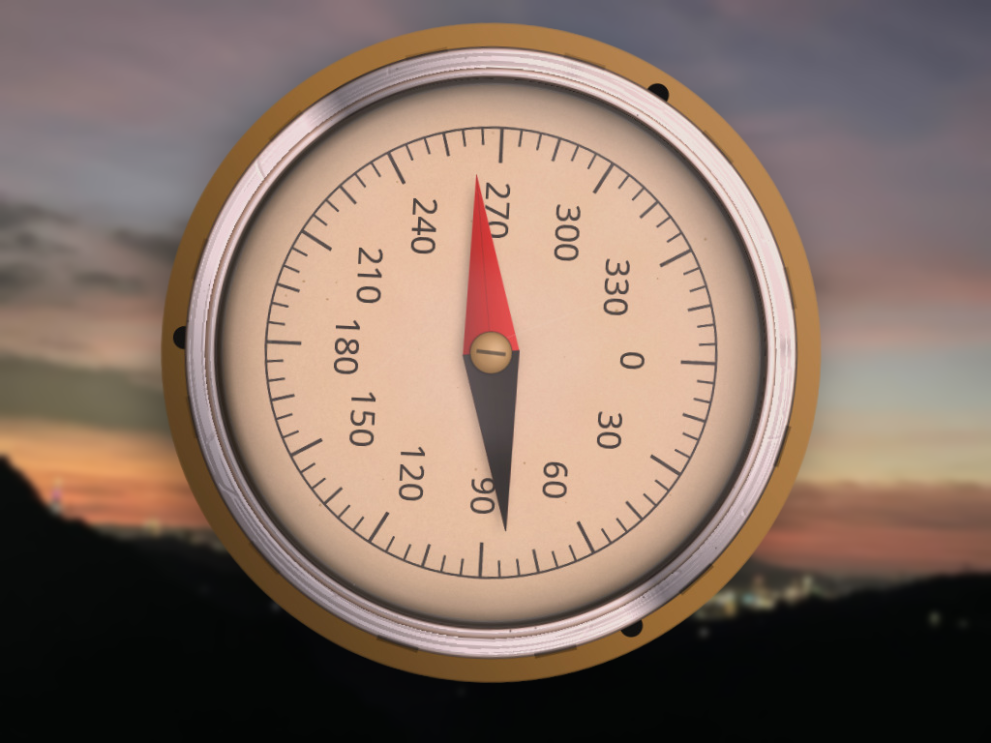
262.5 °
